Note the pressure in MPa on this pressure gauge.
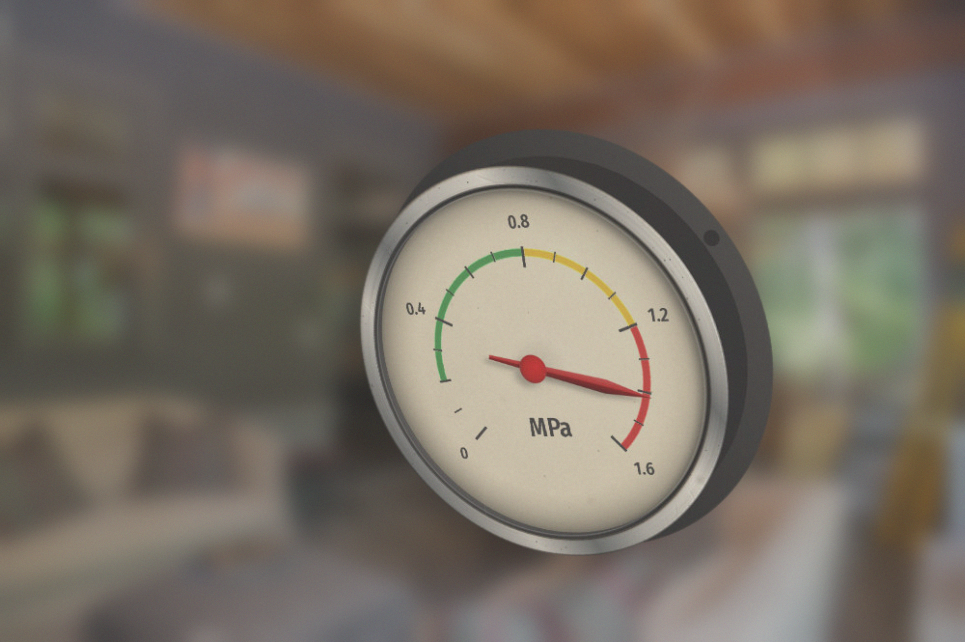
1.4 MPa
